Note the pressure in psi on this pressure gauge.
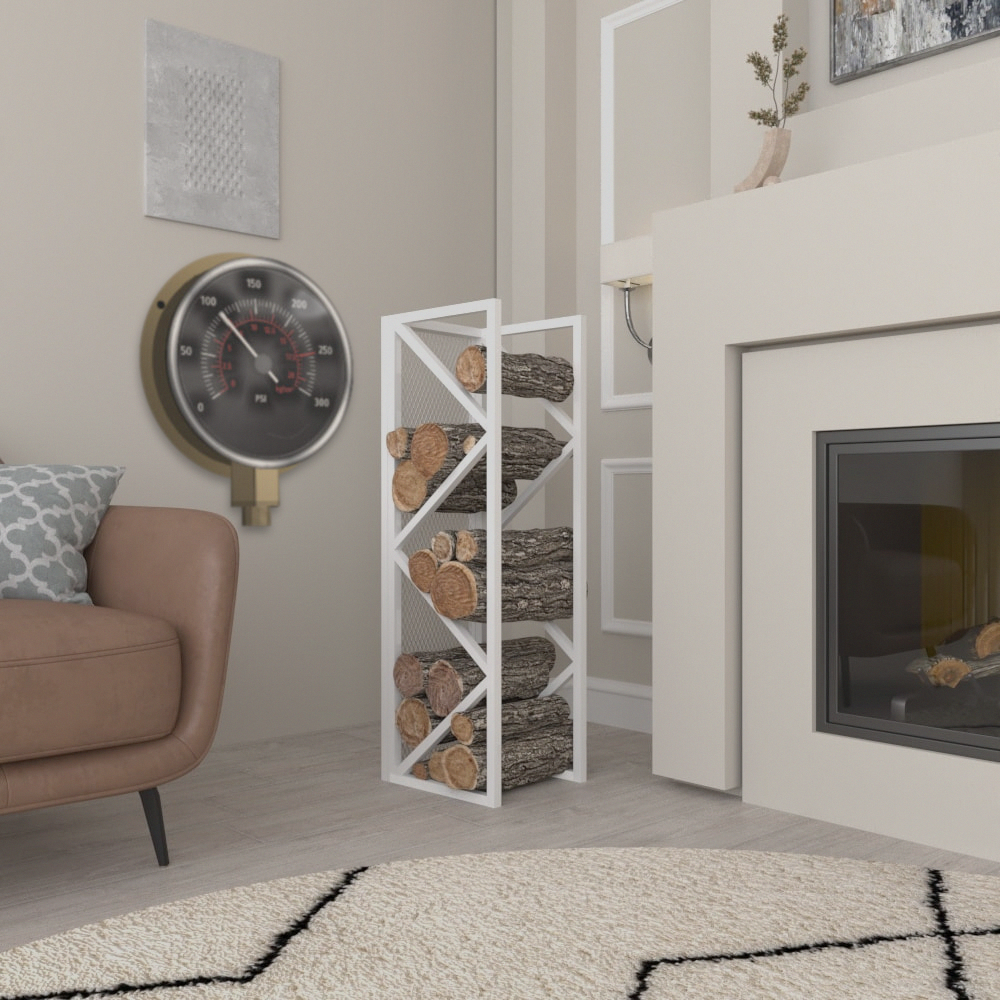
100 psi
